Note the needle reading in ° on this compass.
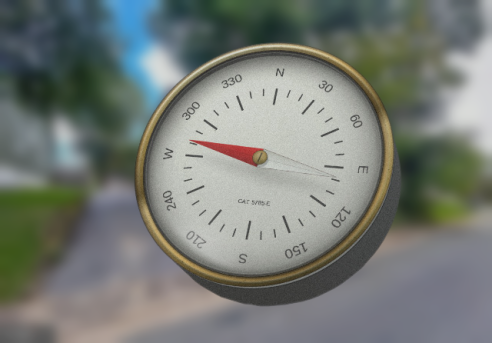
280 °
